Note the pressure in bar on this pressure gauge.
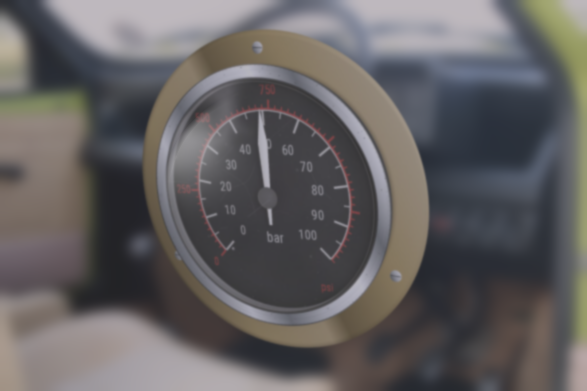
50 bar
